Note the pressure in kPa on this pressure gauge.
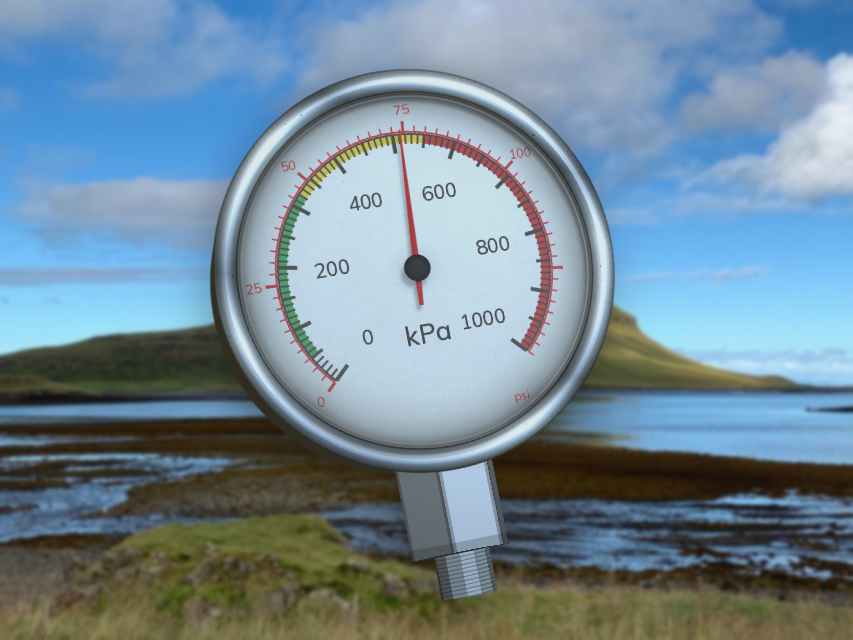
510 kPa
